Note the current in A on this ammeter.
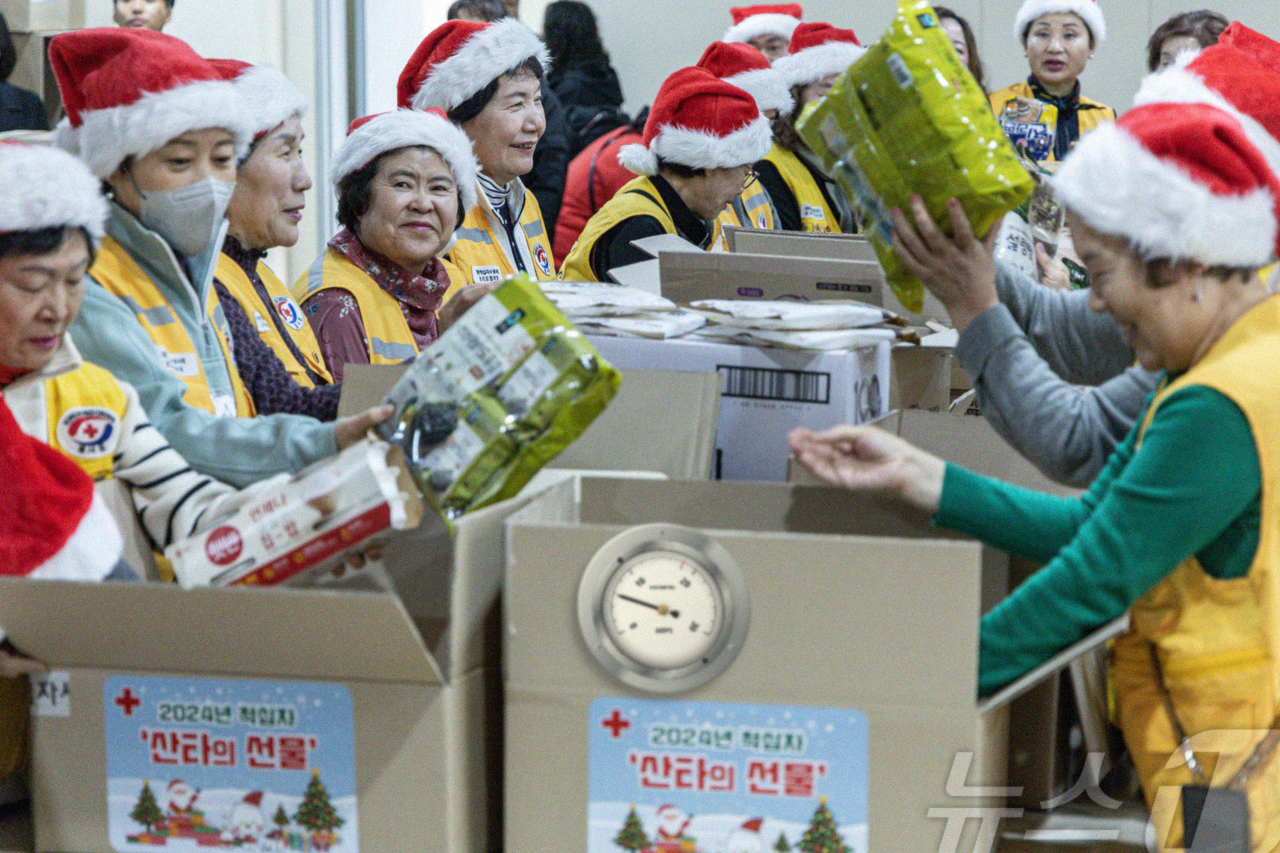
6 A
